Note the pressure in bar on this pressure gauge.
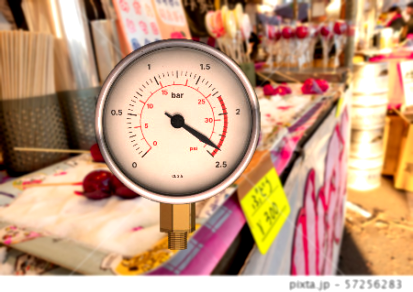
2.4 bar
